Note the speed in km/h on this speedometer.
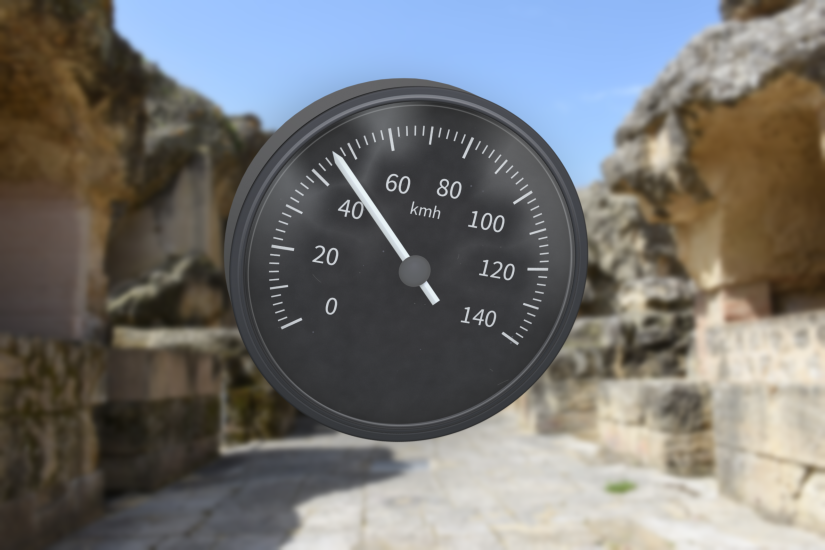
46 km/h
